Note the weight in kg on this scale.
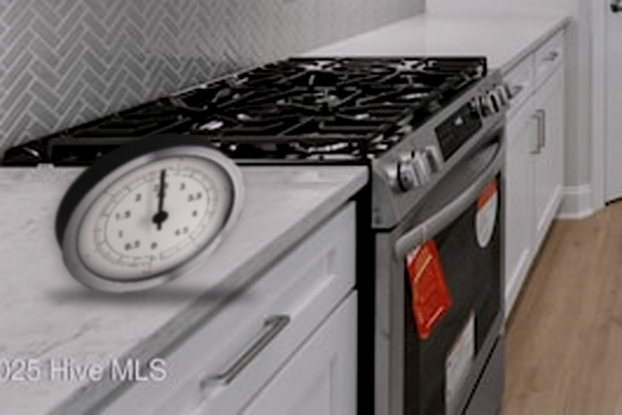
2.5 kg
